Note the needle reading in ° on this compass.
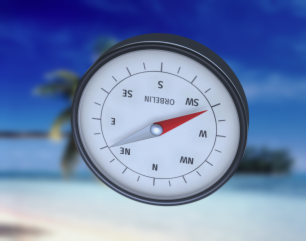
240 °
